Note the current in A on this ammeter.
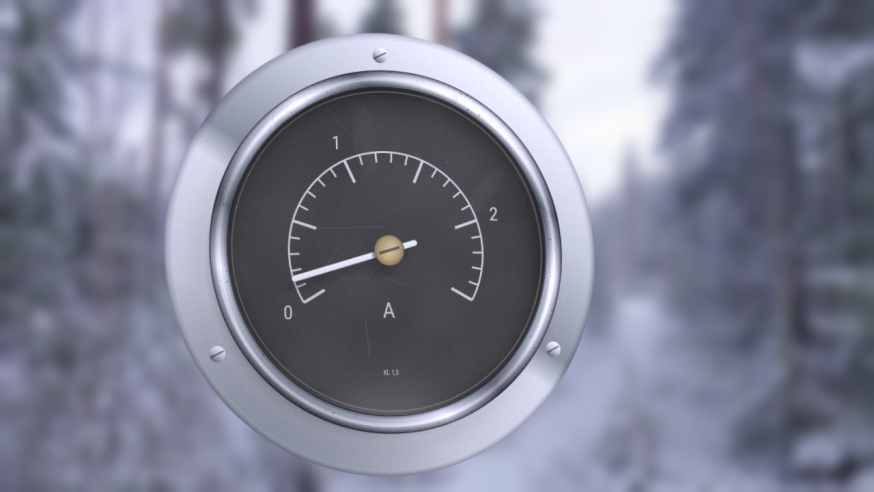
0.15 A
